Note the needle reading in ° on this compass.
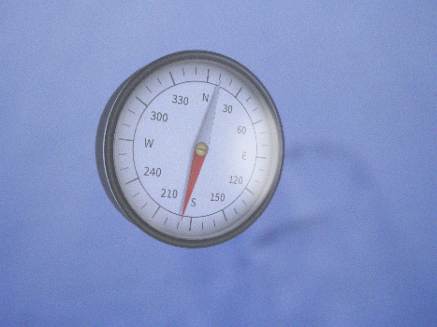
190 °
